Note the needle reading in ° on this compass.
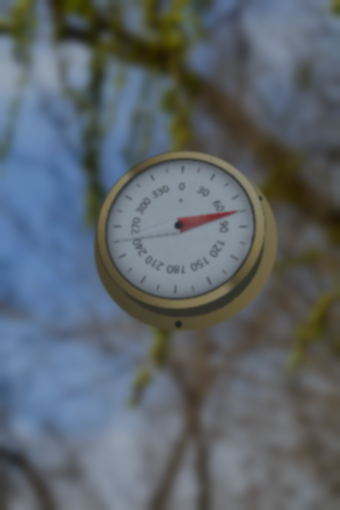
75 °
